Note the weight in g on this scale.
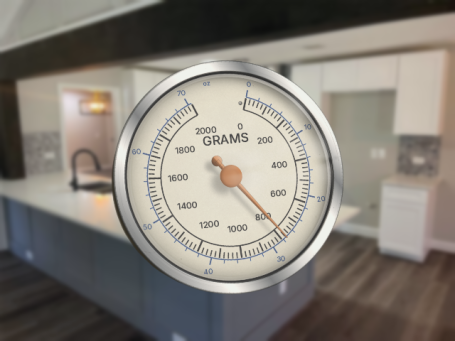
780 g
